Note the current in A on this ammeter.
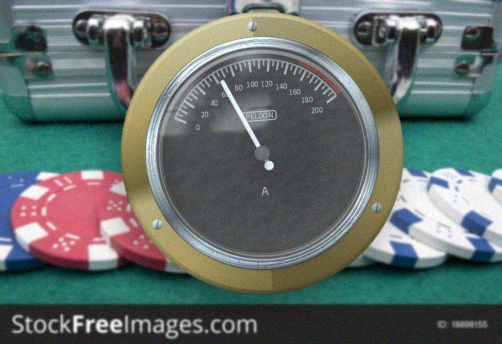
65 A
